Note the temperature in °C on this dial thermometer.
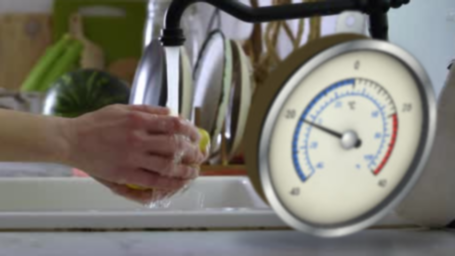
-20 °C
